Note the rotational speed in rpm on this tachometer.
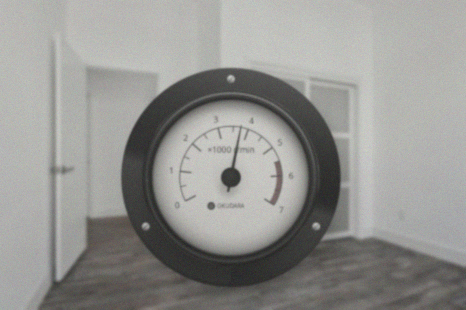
3750 rpm
